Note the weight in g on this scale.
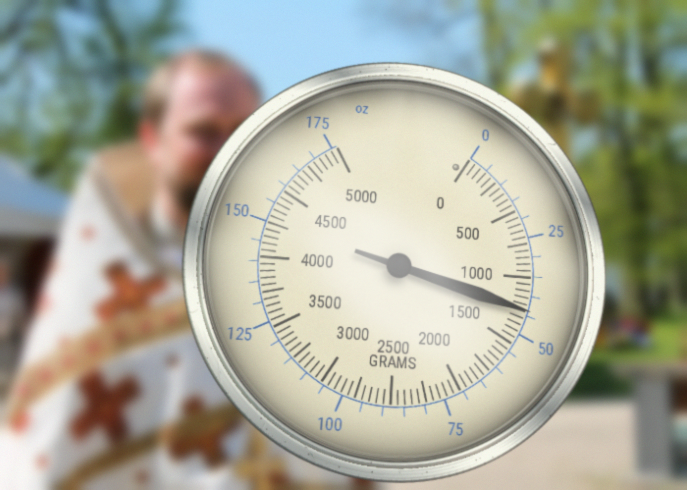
1250 g
